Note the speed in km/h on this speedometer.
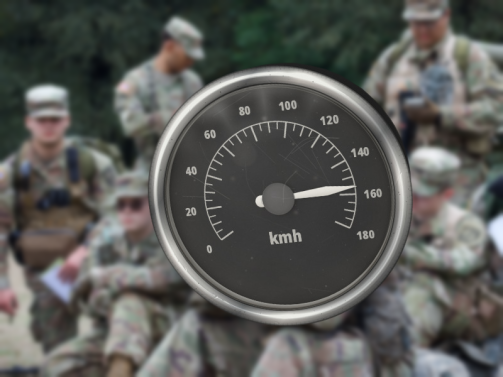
155 km/h
